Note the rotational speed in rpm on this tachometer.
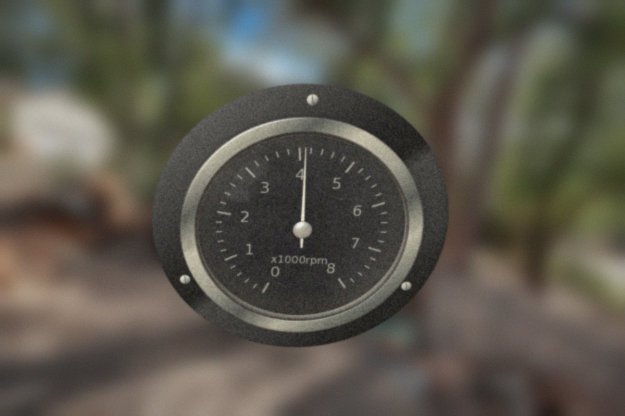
4100 rpm
